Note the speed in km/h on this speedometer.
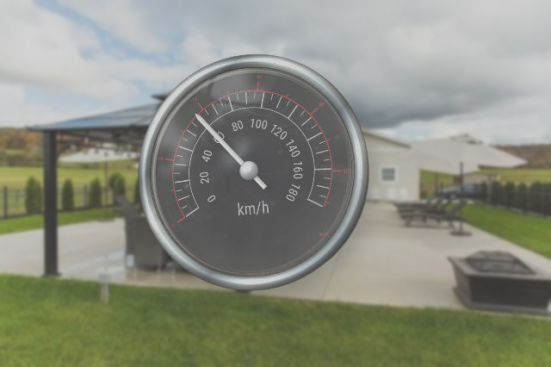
60 km/h
